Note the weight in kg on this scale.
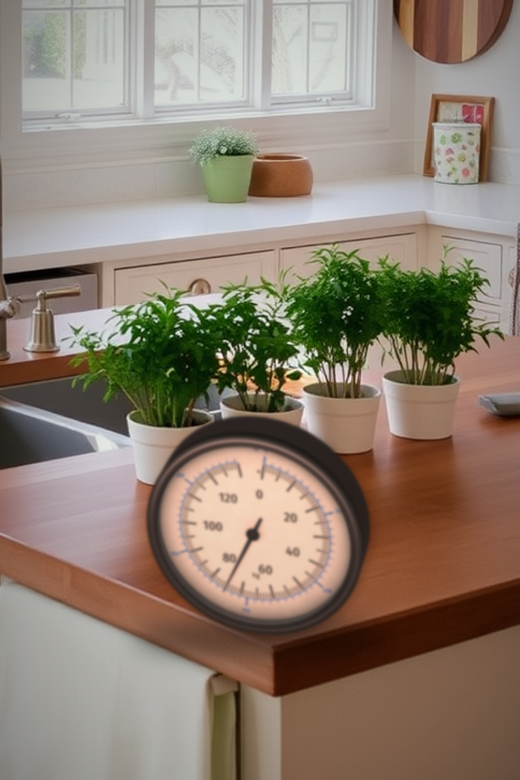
75 kg
